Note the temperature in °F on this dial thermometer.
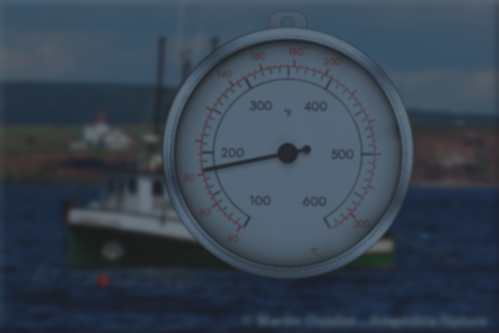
180 °F
